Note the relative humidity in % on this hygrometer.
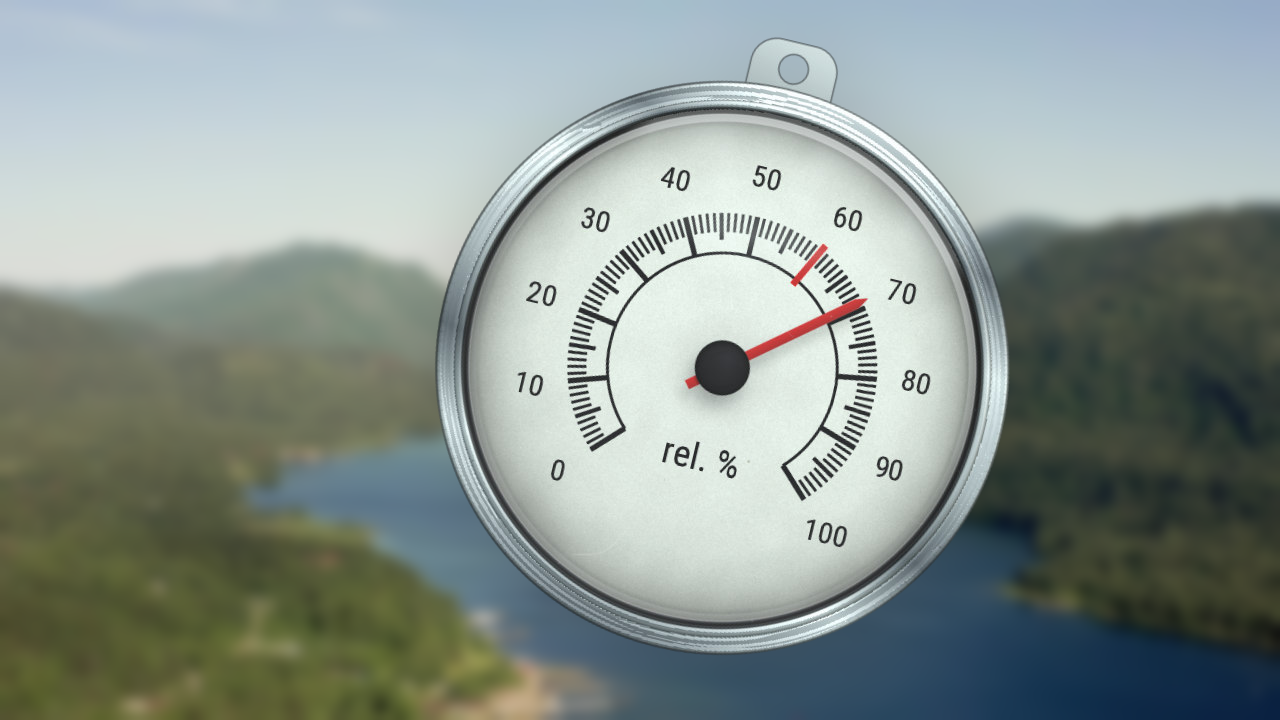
69 %
